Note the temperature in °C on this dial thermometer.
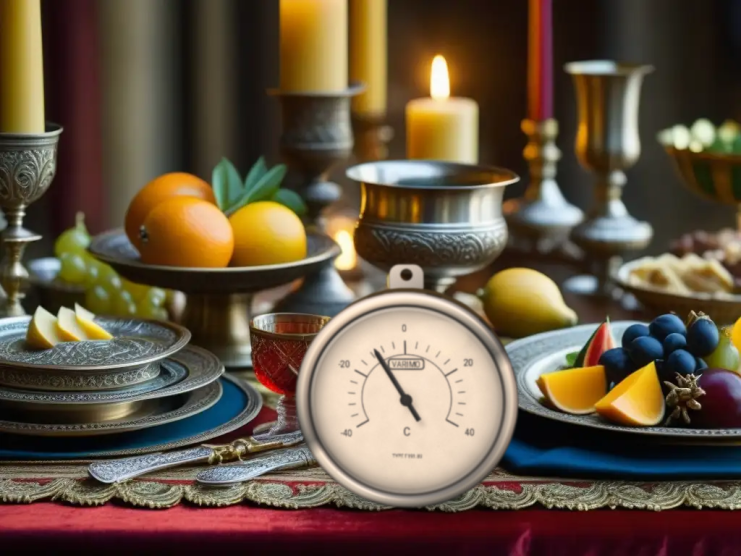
-10 °C
